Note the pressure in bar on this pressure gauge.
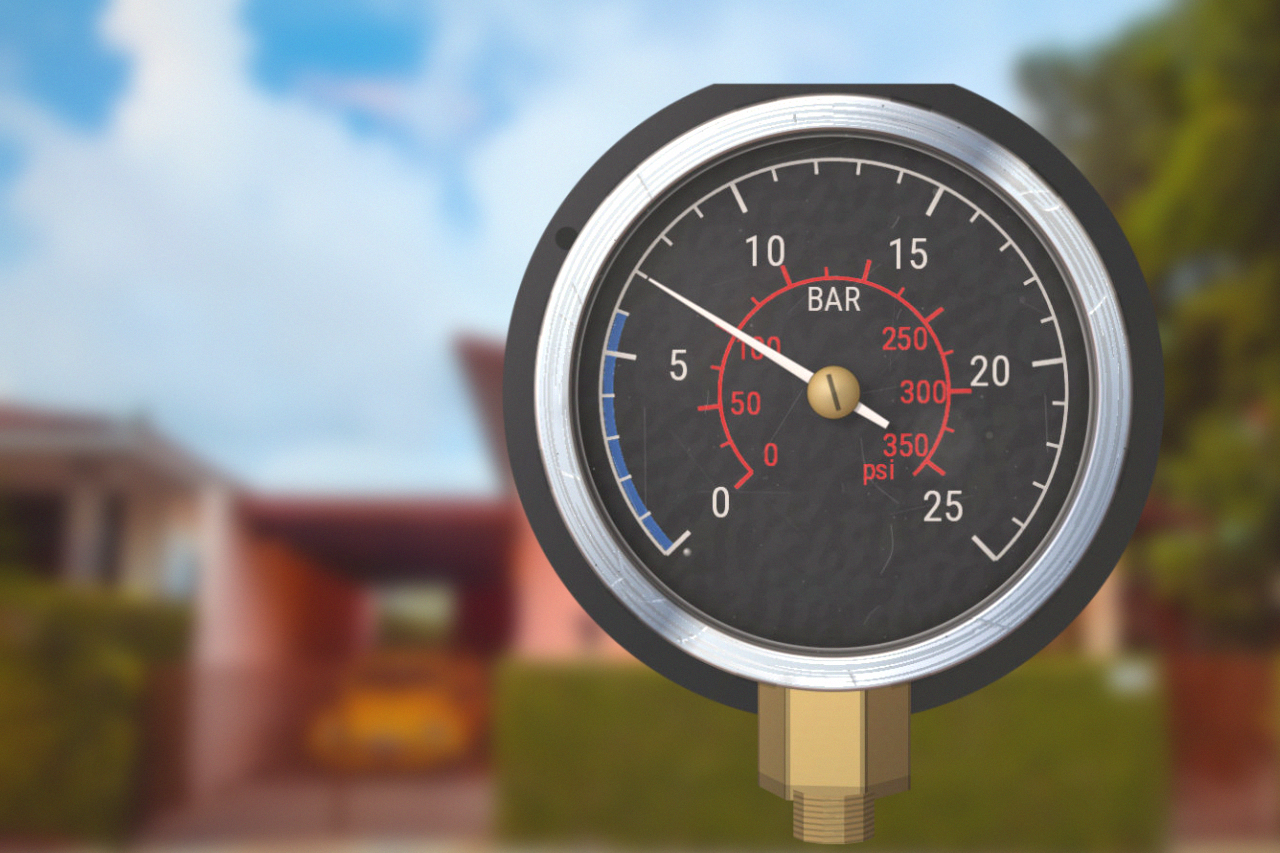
7 bar
